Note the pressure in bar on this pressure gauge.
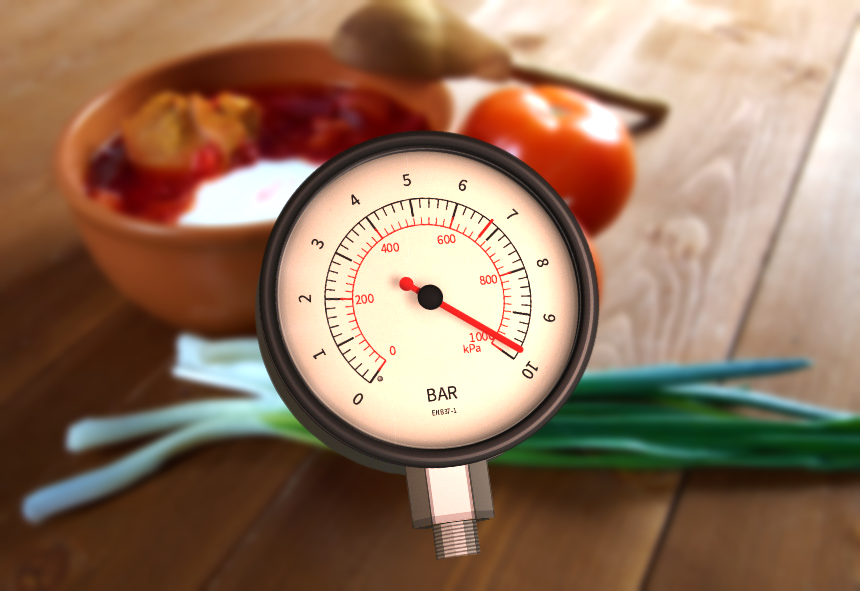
9.8 bar
